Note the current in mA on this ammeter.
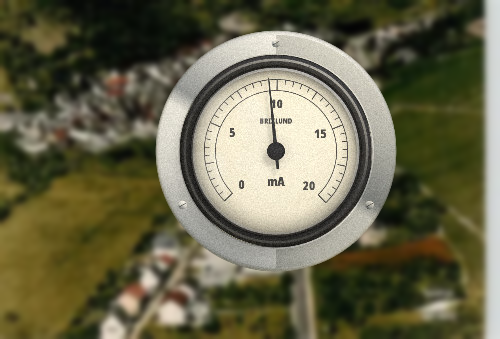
9.5 mA
